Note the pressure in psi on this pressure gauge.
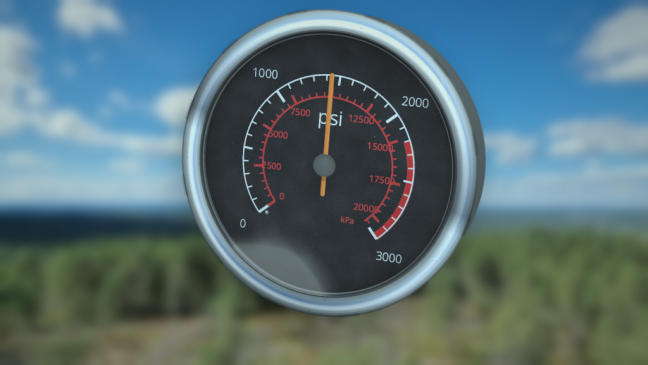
1450 psi
